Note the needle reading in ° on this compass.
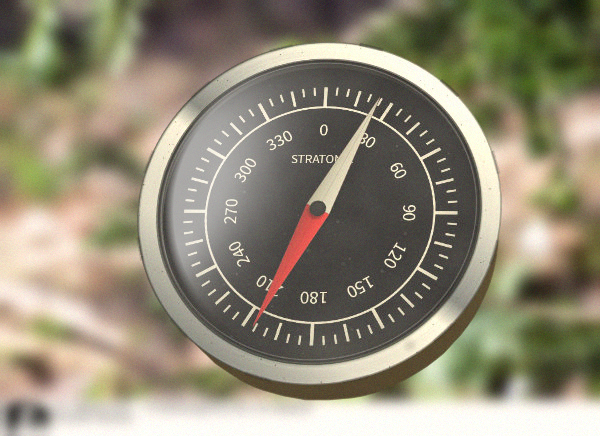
205 °
